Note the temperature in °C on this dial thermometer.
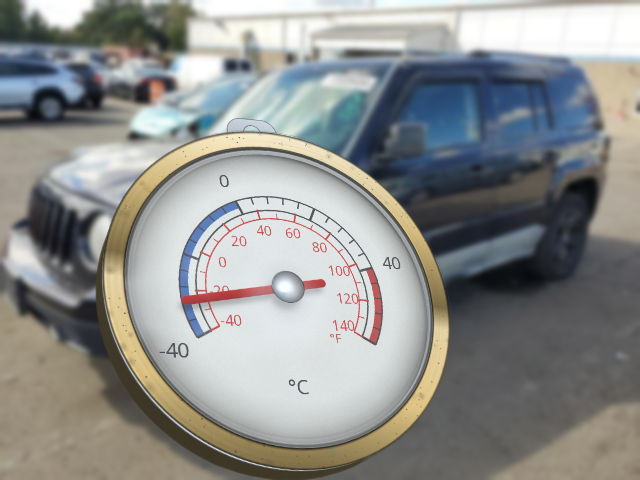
-32 °C
